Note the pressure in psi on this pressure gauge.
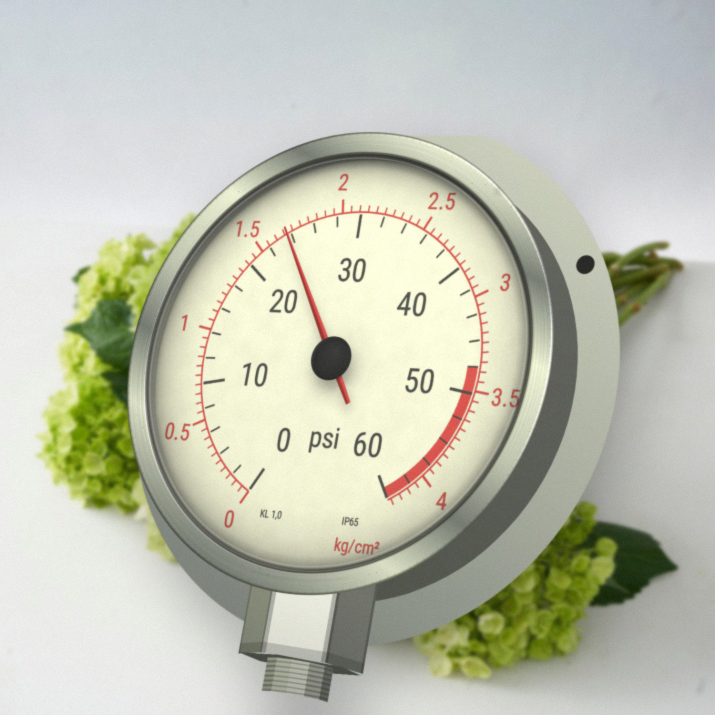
24 psi
